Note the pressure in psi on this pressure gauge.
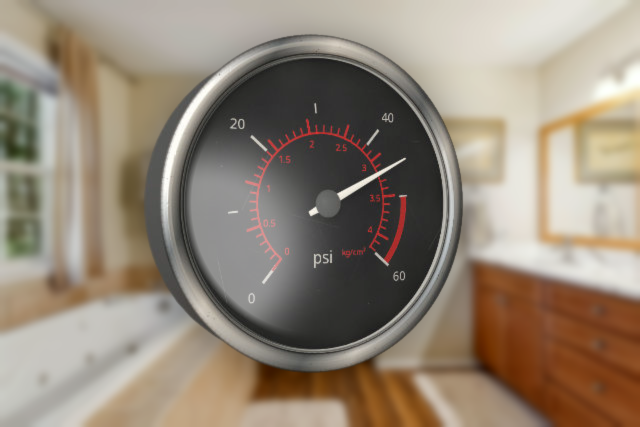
45 psi
